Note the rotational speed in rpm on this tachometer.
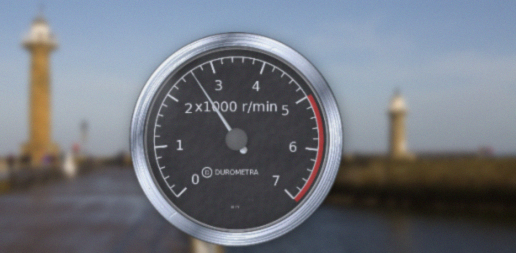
2600 rpm
